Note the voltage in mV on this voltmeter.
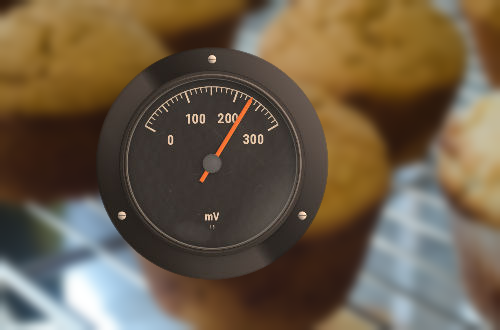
230 mV
